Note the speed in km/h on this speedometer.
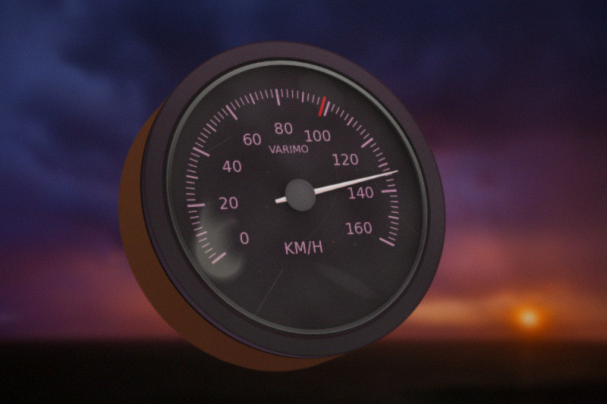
134 km/h
